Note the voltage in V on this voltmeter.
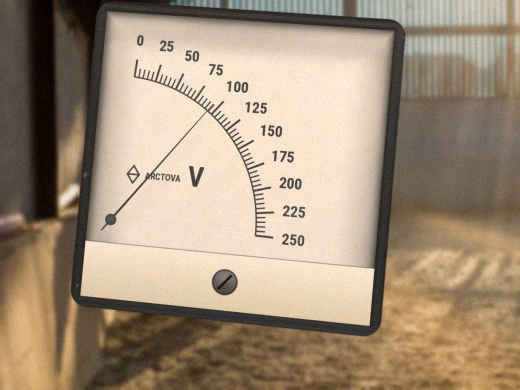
95 V
